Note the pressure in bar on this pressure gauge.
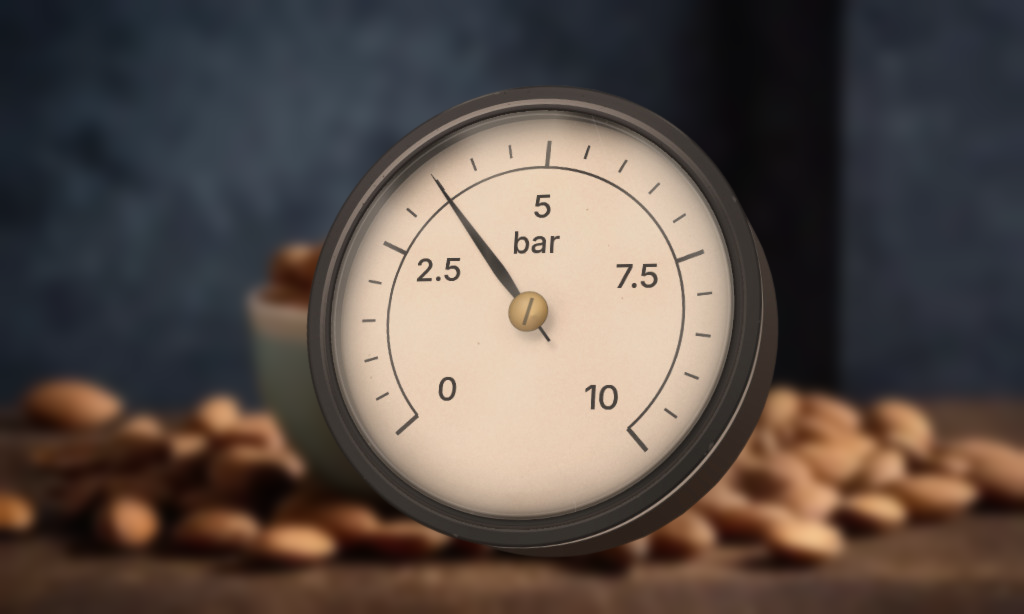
3.5 bar
